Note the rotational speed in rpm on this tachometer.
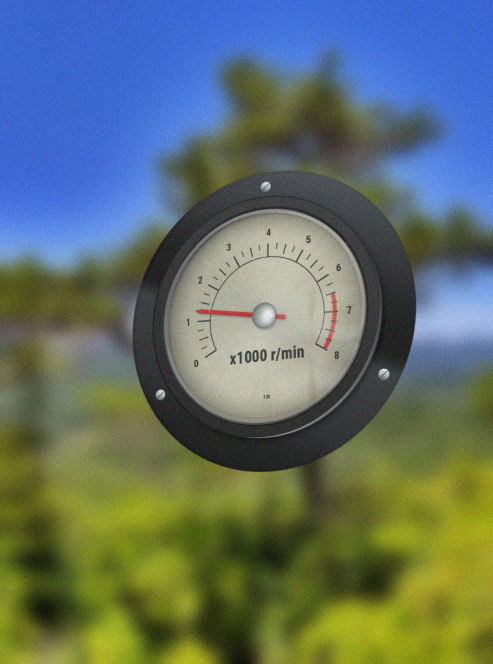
1250 rpm
